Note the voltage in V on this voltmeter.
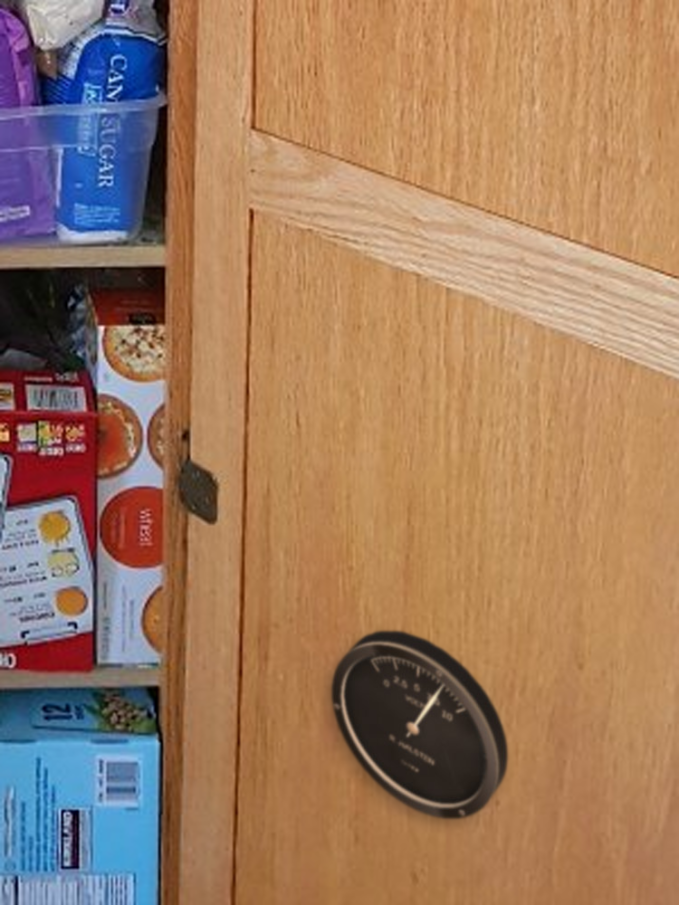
7.5 V
